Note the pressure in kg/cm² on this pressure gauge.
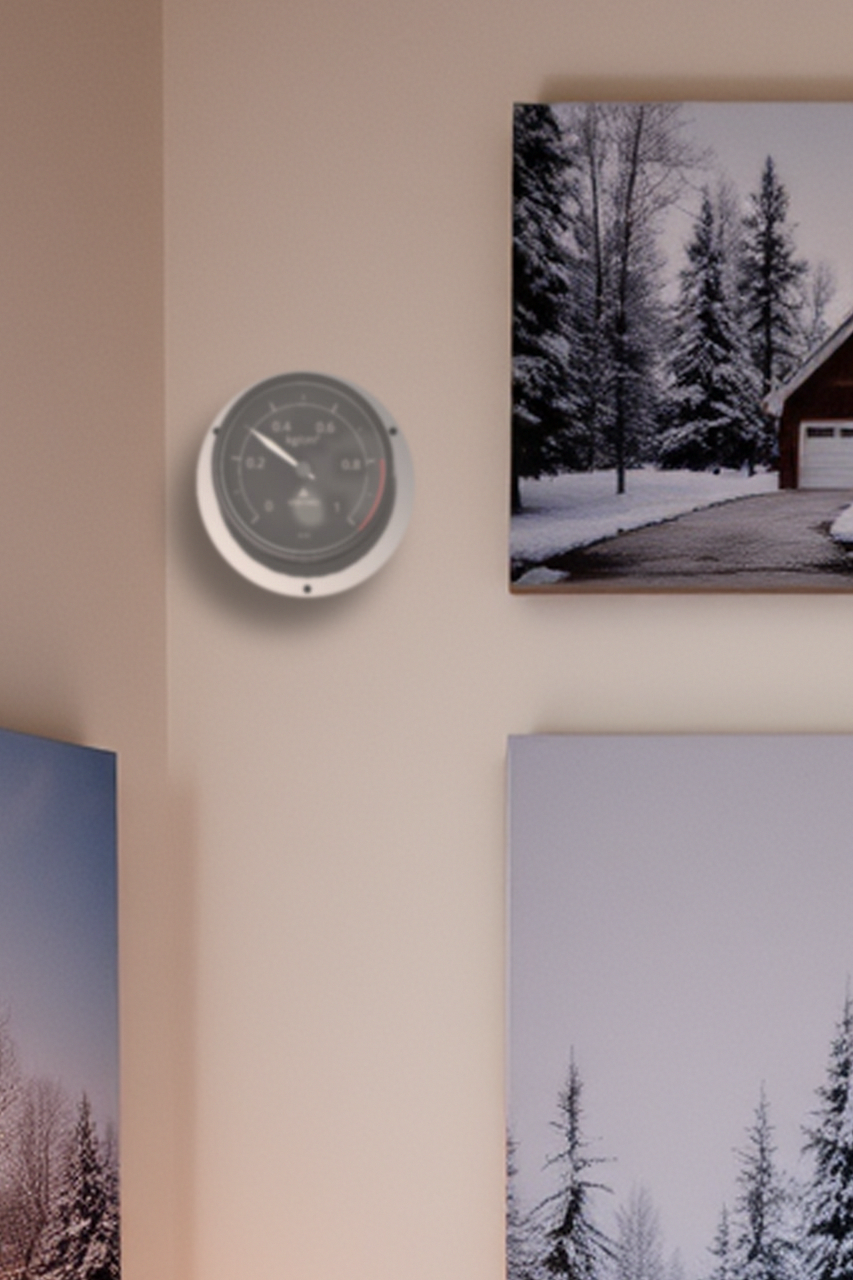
0.3 kg/cm²
